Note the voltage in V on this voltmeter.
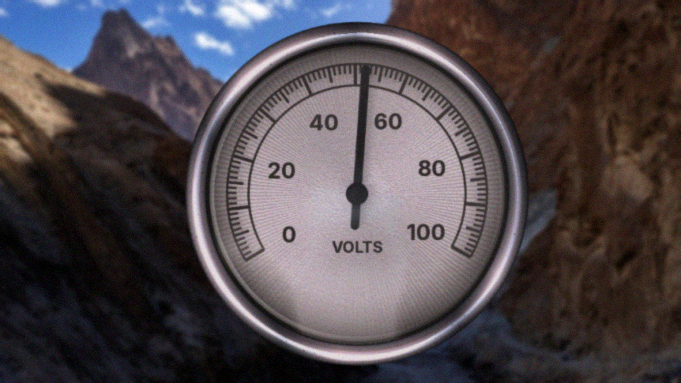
52 V
